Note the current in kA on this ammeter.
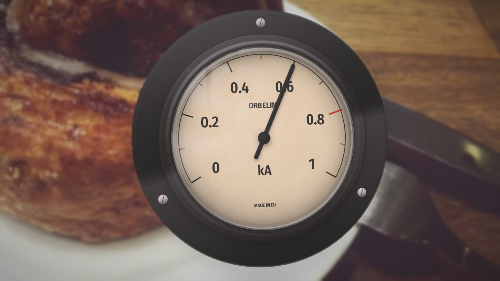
0.6 kA
